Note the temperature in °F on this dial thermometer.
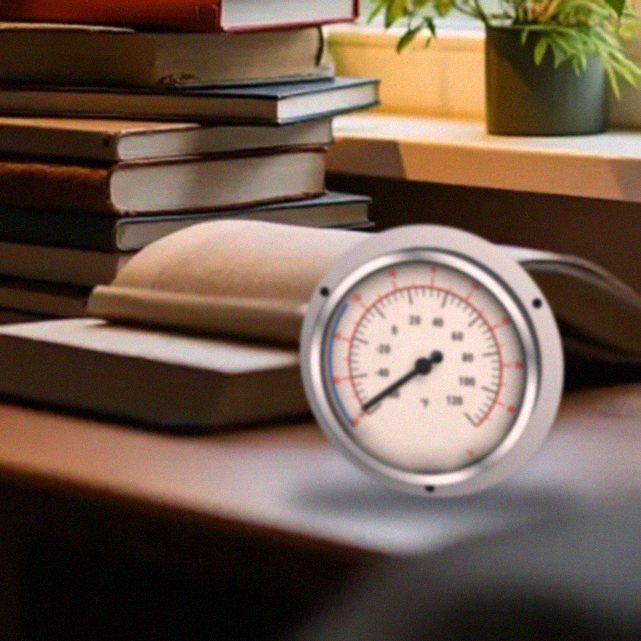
-56 °F
